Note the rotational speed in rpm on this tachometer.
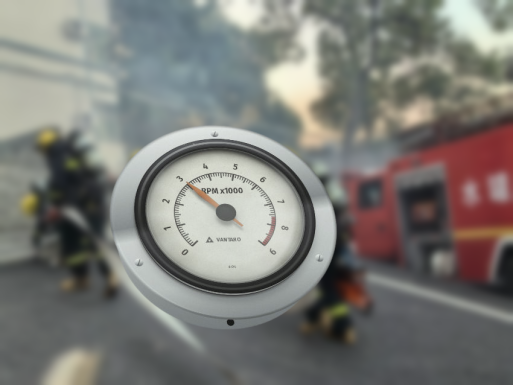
3000 rpm
